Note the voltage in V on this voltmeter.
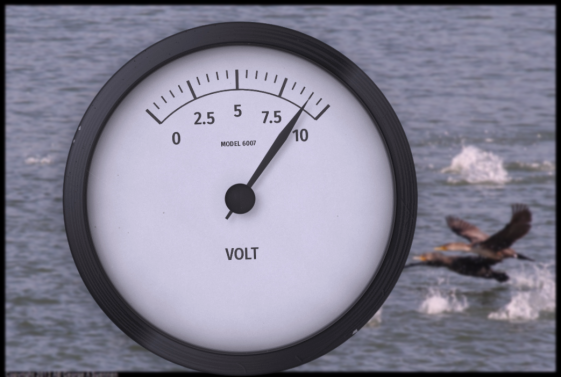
9 V
